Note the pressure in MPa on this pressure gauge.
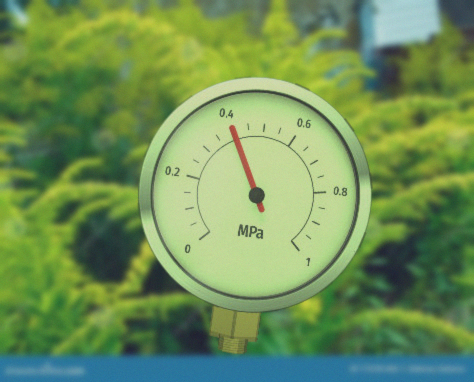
0.4 MPa
